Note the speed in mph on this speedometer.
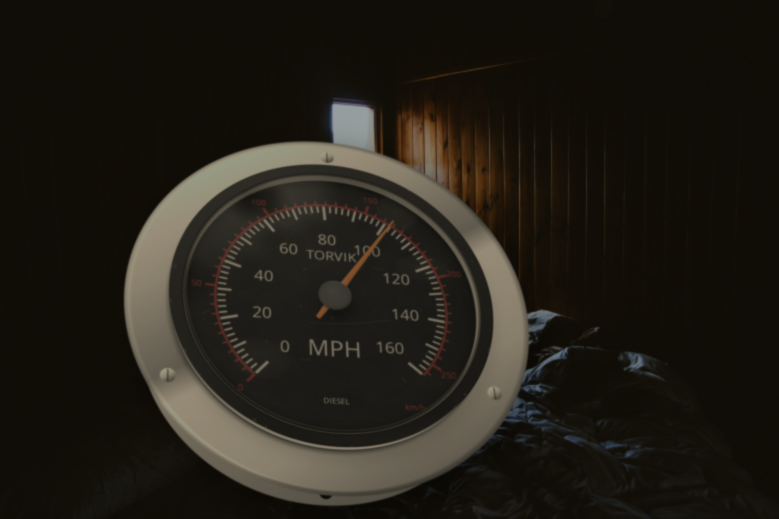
102 mph
